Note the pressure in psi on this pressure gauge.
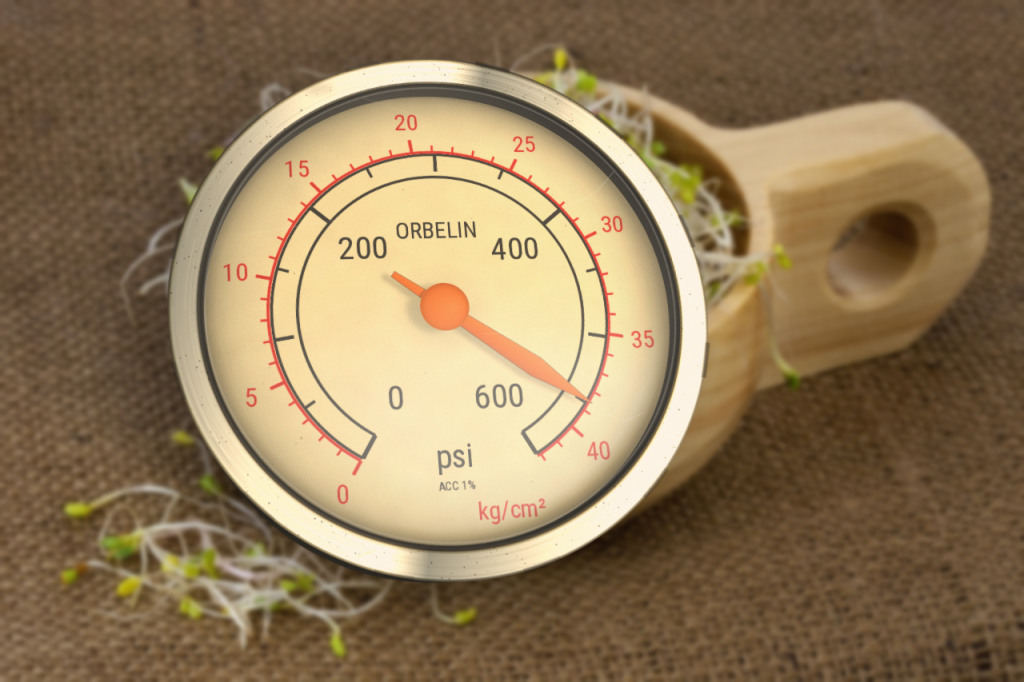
550 psi
